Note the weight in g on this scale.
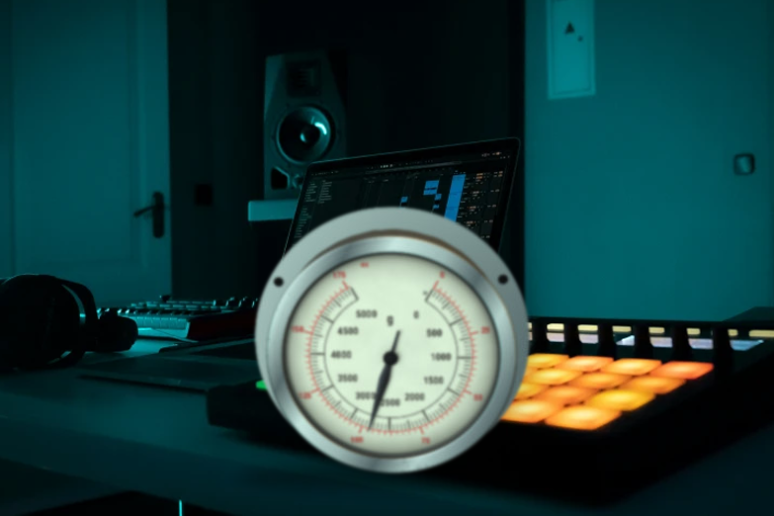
2750 g
